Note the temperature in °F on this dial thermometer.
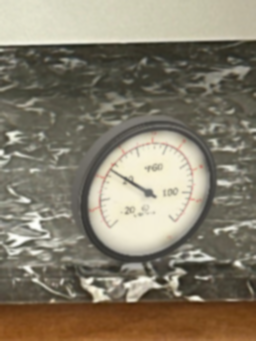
20 °F
